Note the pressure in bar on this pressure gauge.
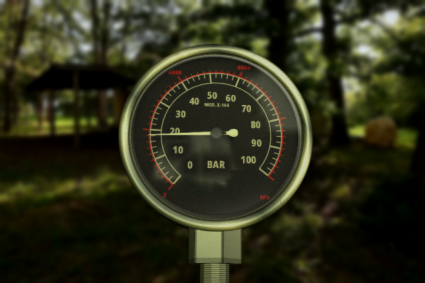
18 bar
